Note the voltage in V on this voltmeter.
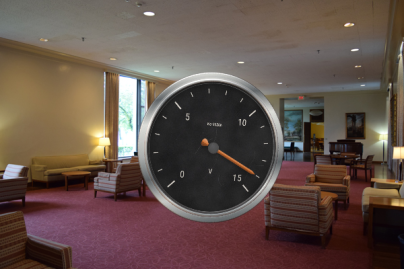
14 V
